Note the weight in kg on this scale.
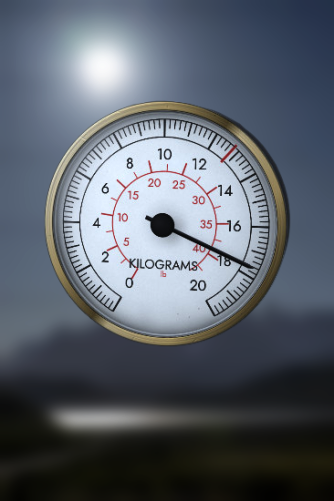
17.6 kg
